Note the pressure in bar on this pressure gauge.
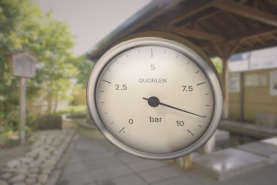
9 bar
